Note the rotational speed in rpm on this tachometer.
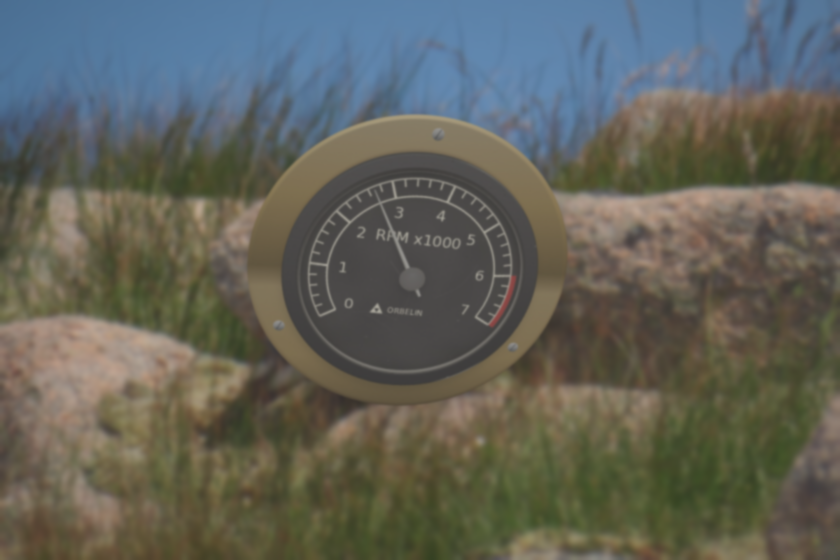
2700 rpm
